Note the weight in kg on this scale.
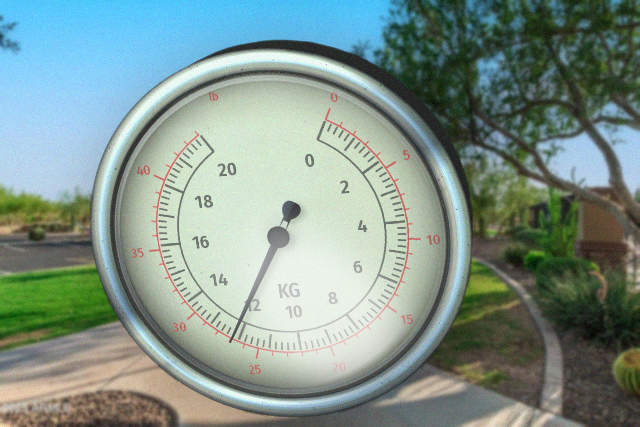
12.2 kg
